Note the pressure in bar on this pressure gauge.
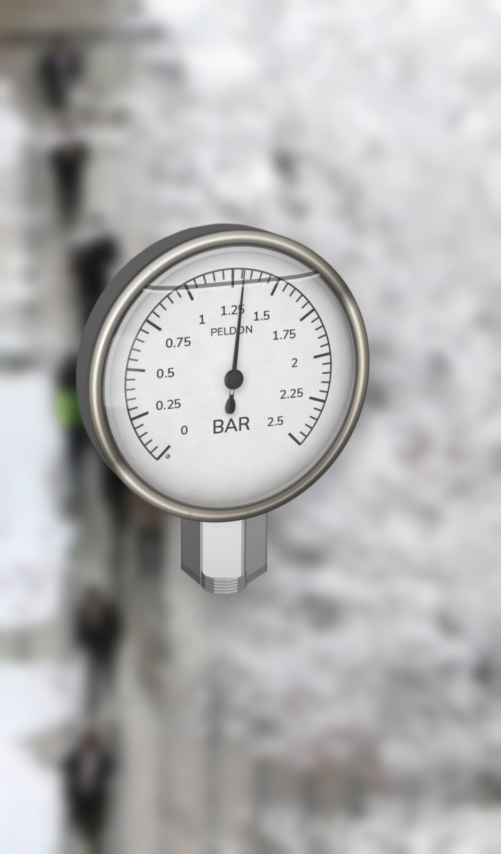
1.3 bar
